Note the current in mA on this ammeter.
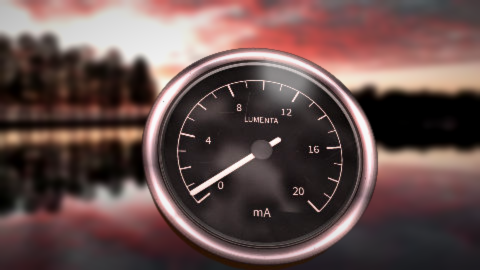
0.5 mA
